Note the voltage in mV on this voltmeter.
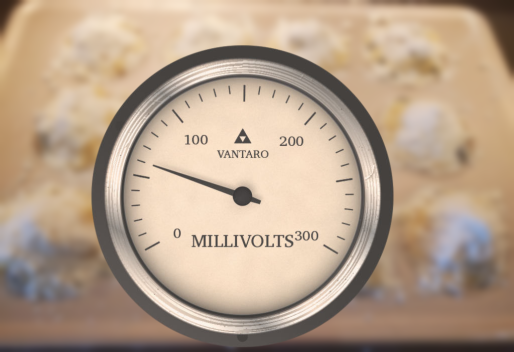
60 mV
